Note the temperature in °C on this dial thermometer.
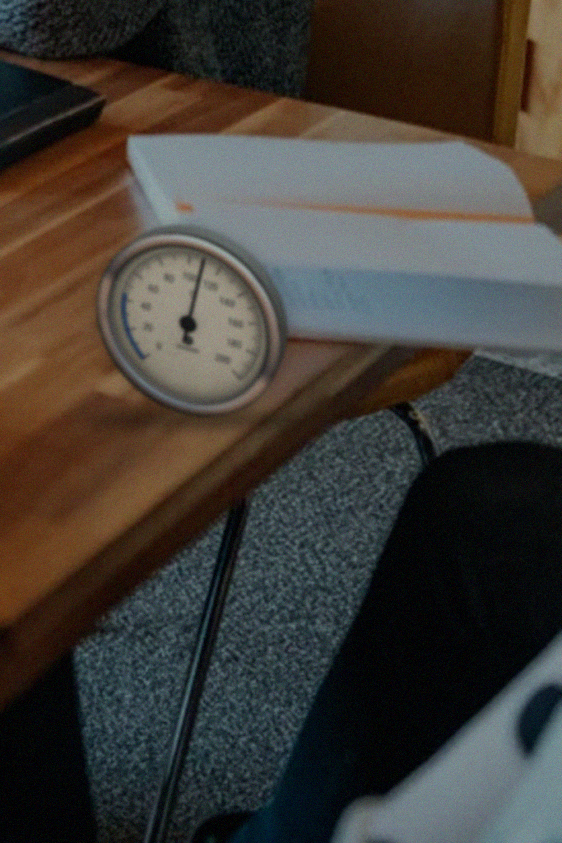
110 °C
